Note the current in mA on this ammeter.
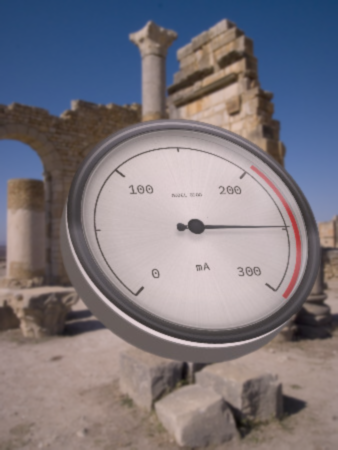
250 mA
